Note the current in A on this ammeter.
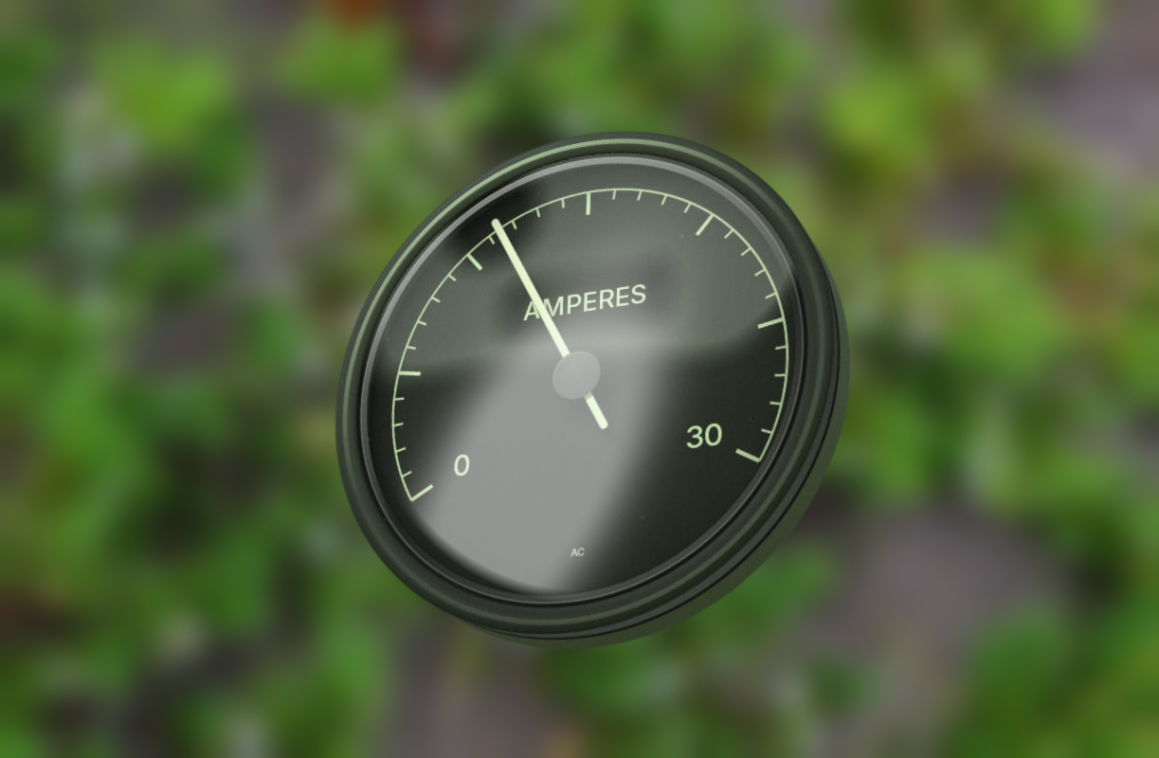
11.5 A
